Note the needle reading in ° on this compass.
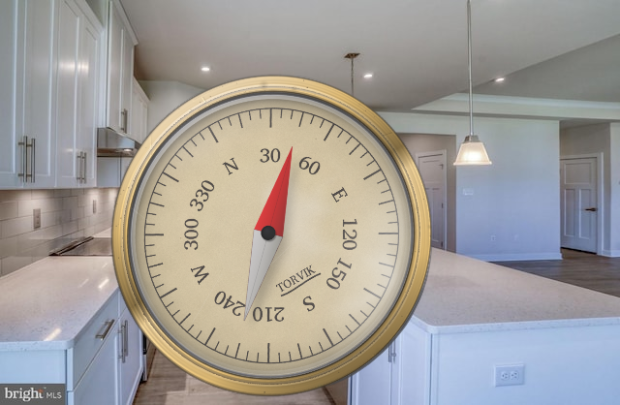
45 °
